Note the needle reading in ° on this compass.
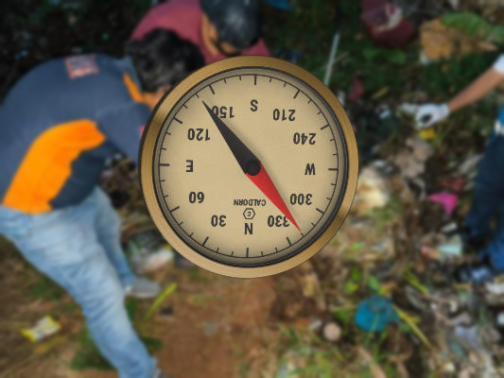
320 °
